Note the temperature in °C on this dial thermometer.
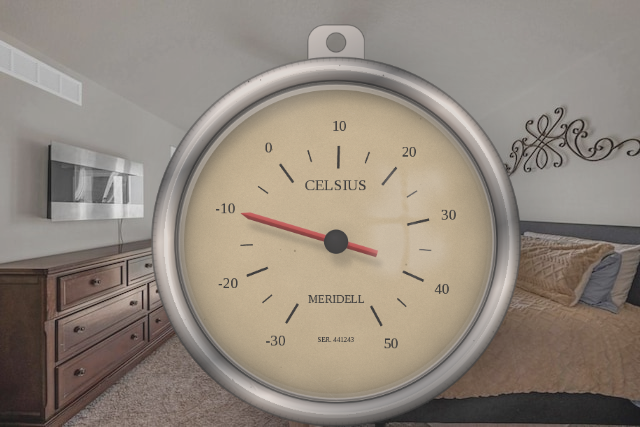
-10 °C
